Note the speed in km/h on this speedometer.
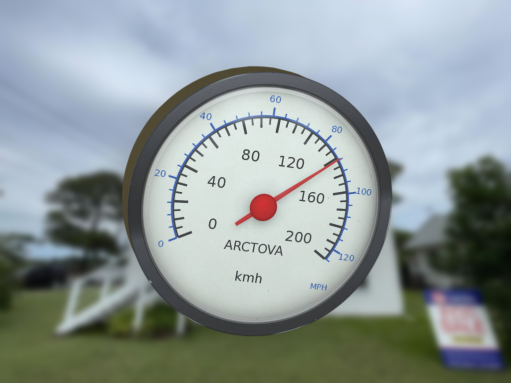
140 km/h
